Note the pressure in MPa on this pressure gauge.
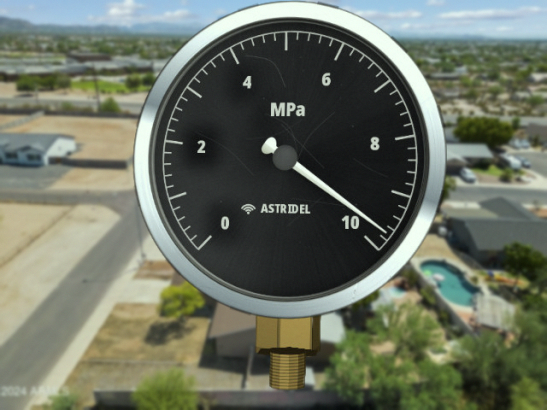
9.7 MPa
